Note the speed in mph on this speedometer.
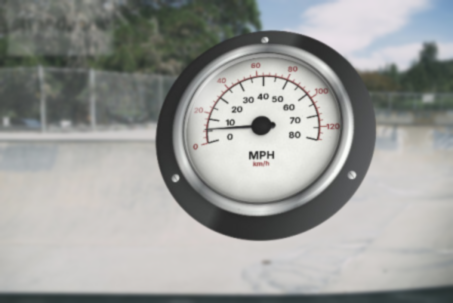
5 mph
